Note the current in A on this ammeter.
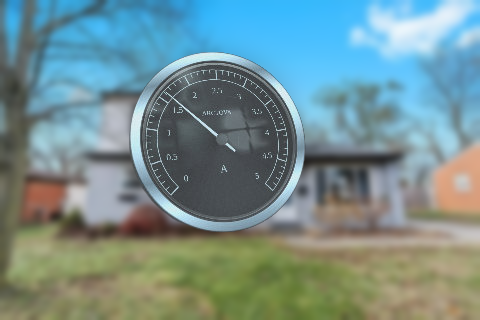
1.6 A
